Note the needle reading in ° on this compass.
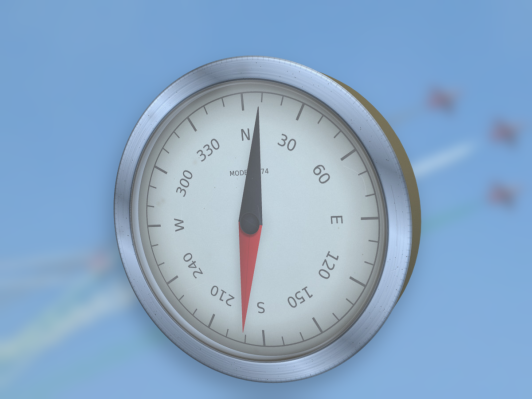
190 °
